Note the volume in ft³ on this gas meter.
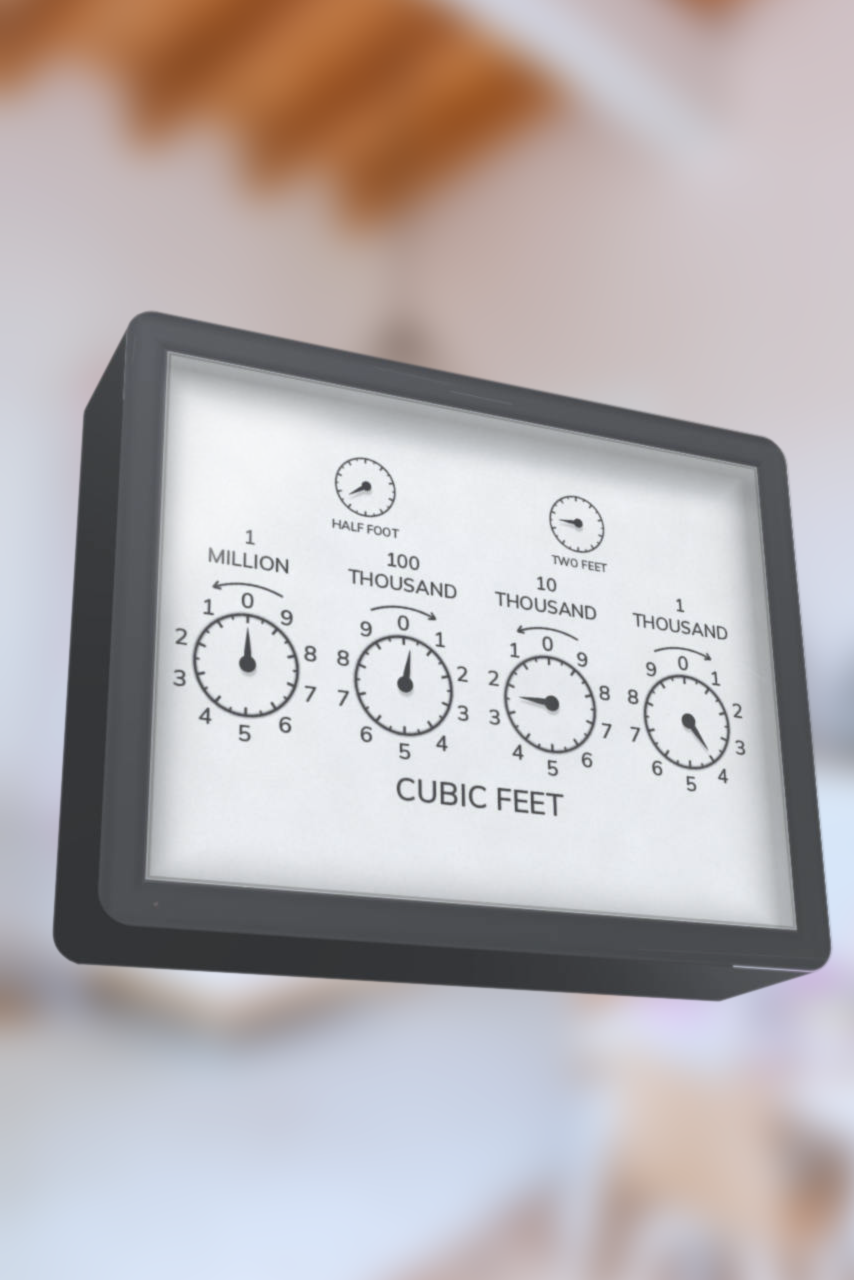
2400 ft³
